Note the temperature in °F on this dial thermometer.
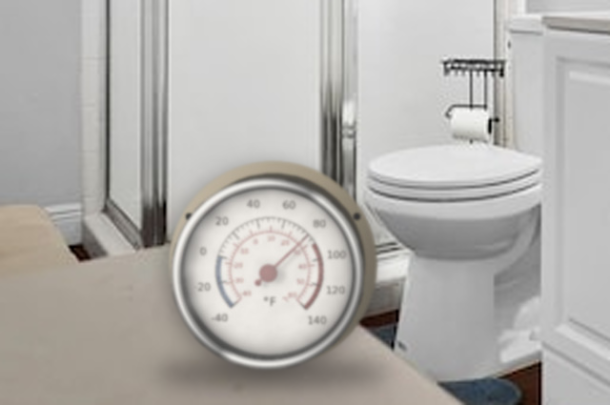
80 °F
